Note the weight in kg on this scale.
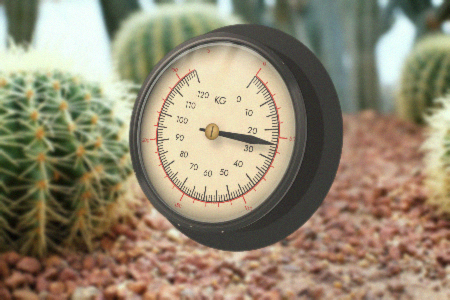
25 kg
